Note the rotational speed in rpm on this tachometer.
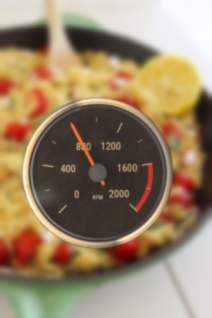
800 rpm
